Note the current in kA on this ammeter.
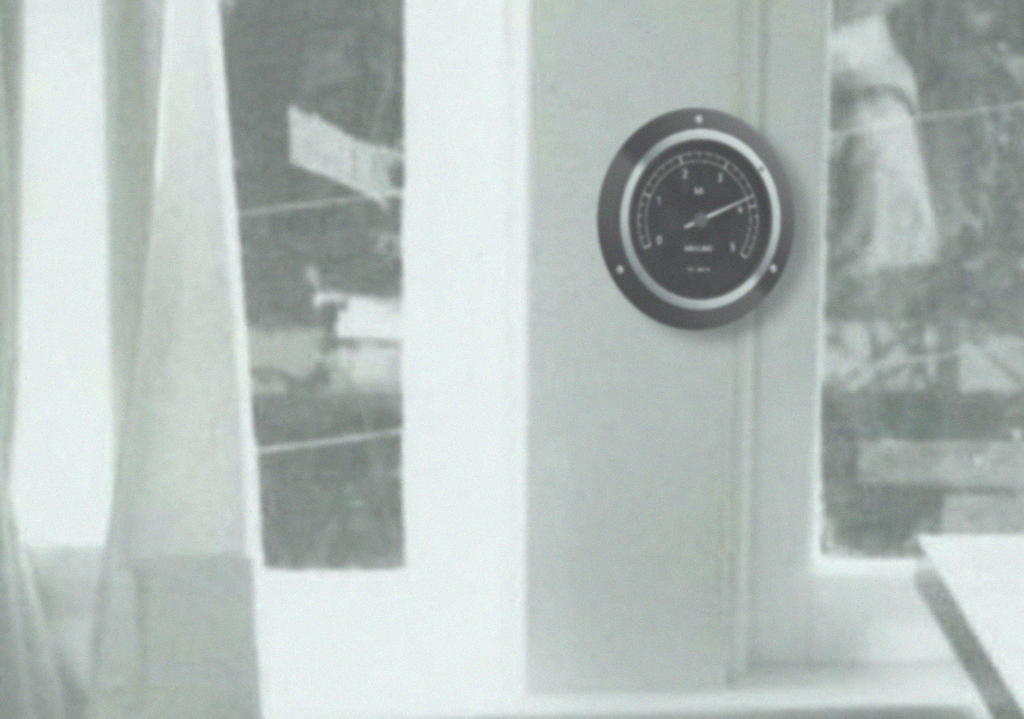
3.8 kA
